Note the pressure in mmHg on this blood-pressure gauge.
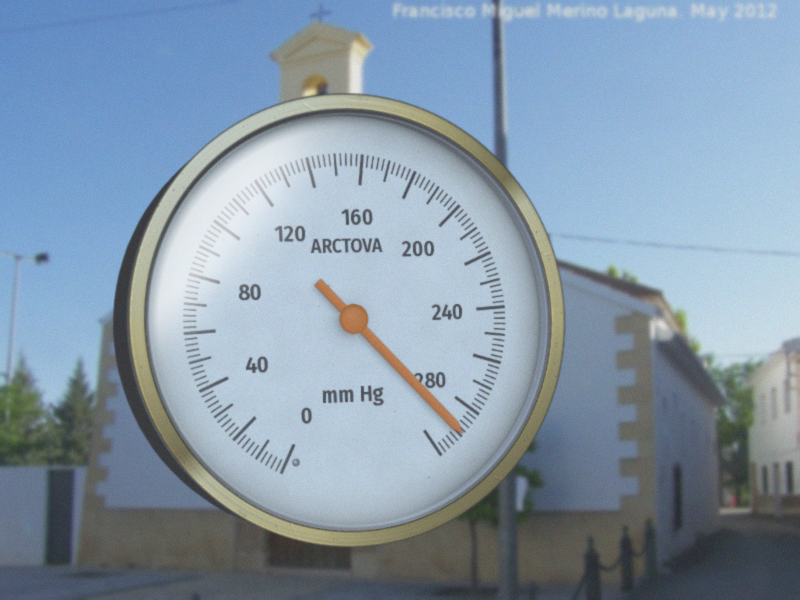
290 mmHg
